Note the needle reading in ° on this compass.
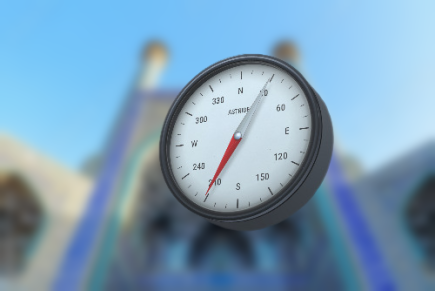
210 °
